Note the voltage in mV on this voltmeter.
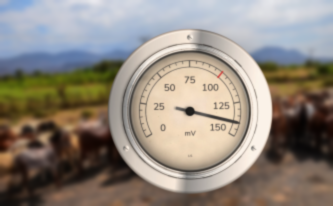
140 mV
